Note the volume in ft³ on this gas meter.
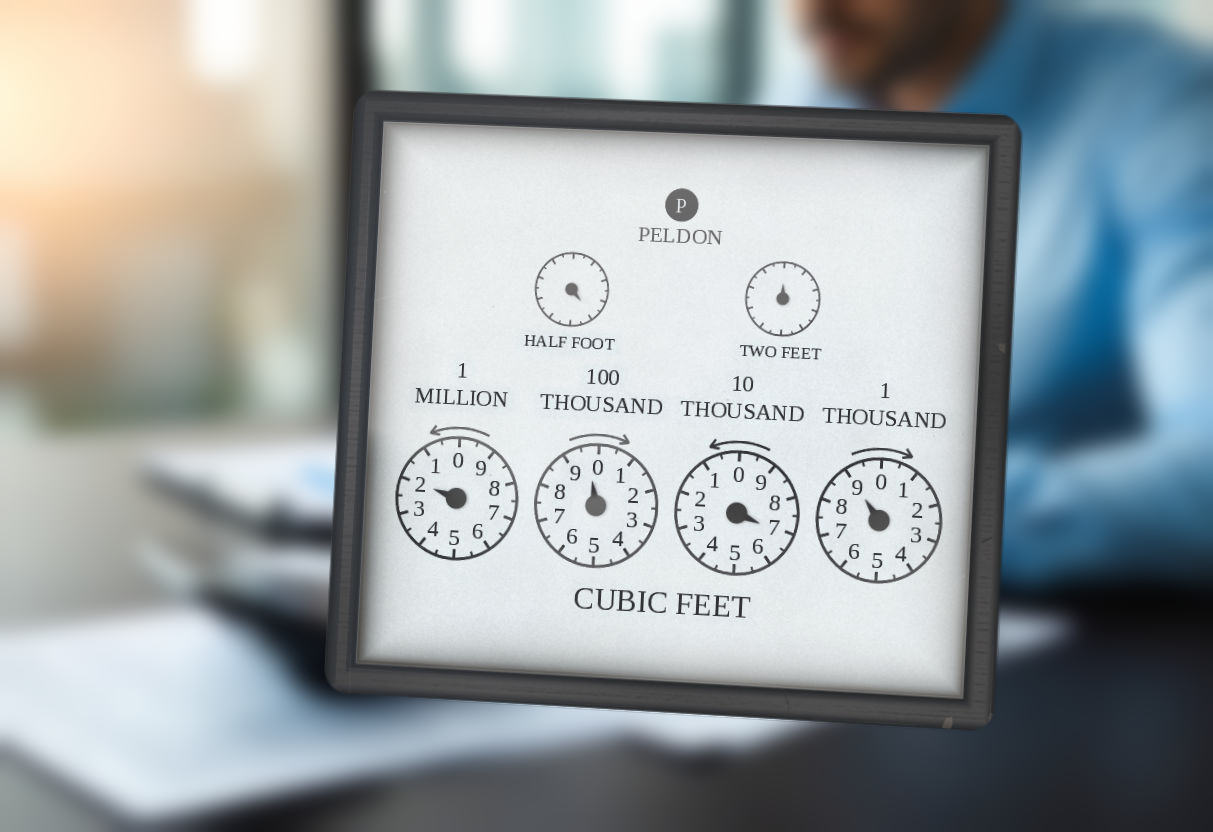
196900 ft³
